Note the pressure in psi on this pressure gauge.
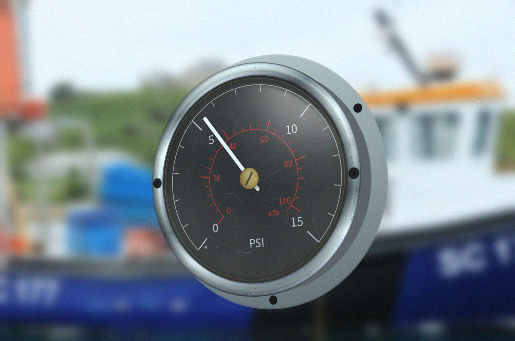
5.5 psi
